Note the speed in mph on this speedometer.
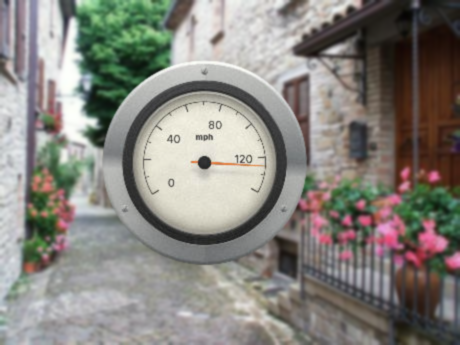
125 mph
